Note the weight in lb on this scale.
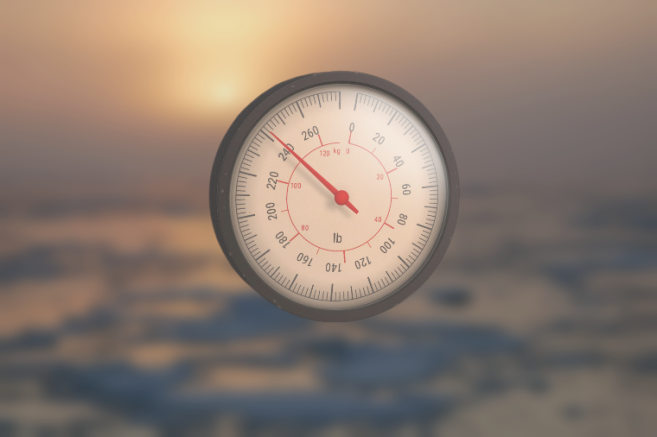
242 lb
